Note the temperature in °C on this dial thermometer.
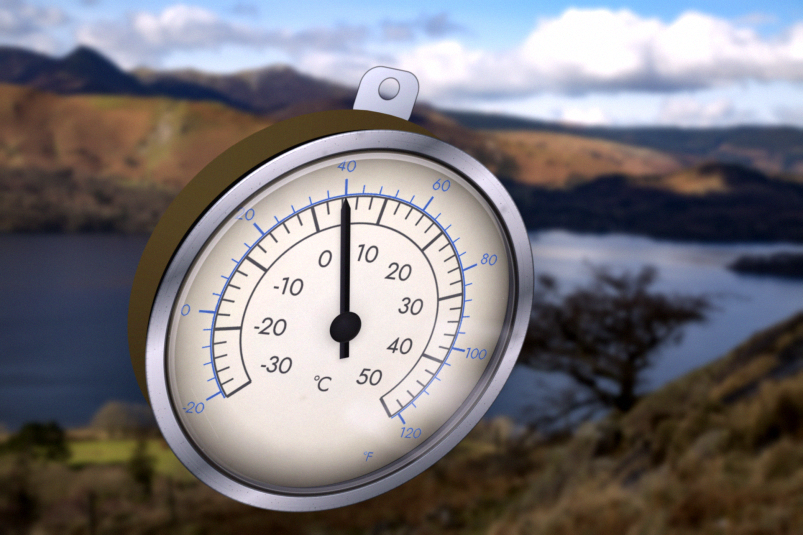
4 °C
